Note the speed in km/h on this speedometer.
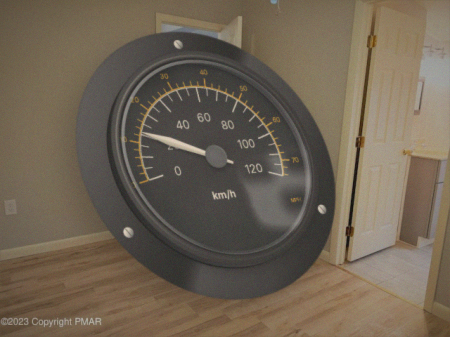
20 km/h
